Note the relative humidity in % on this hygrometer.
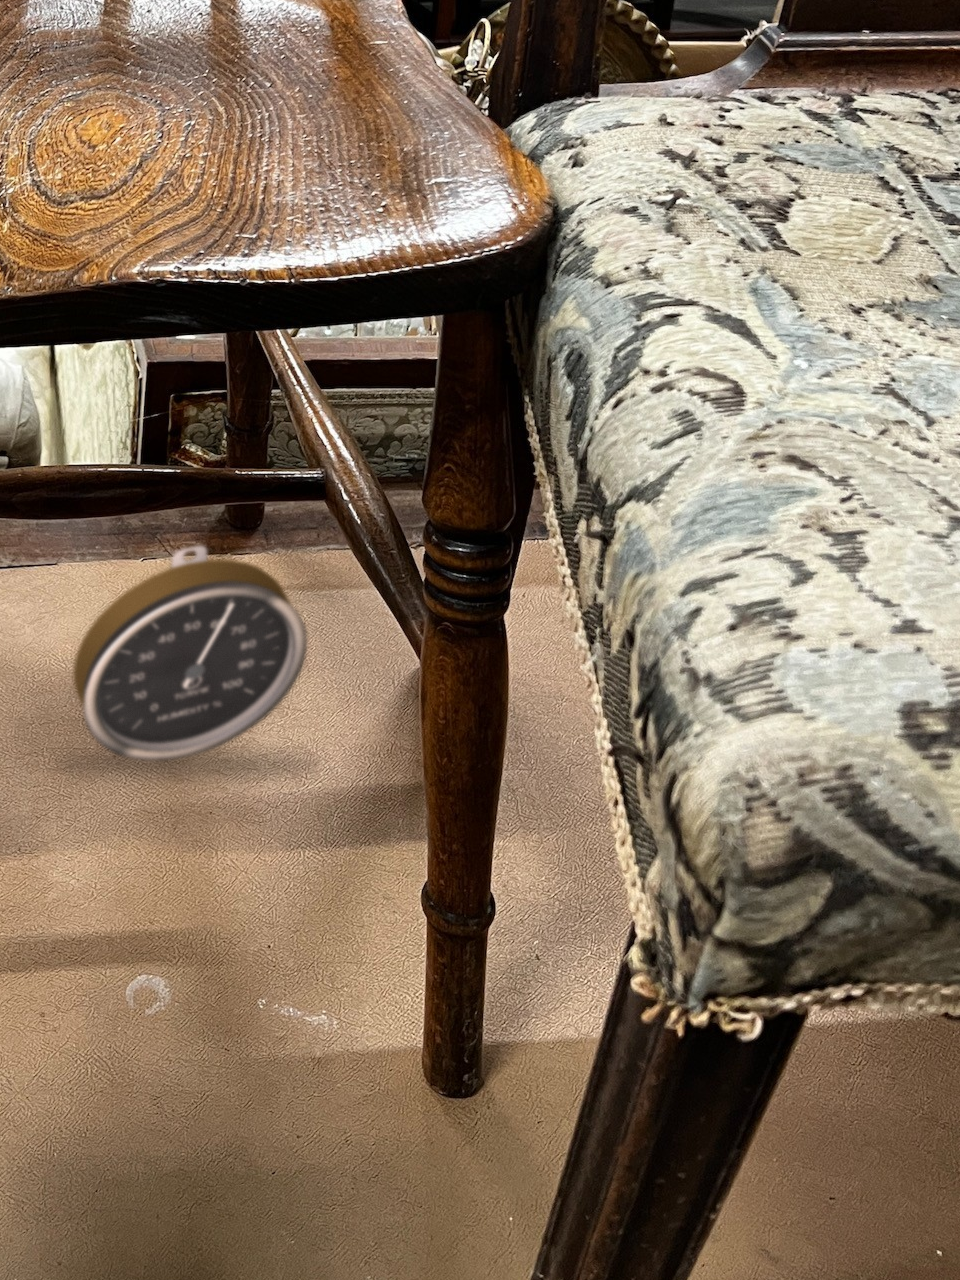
60 %
